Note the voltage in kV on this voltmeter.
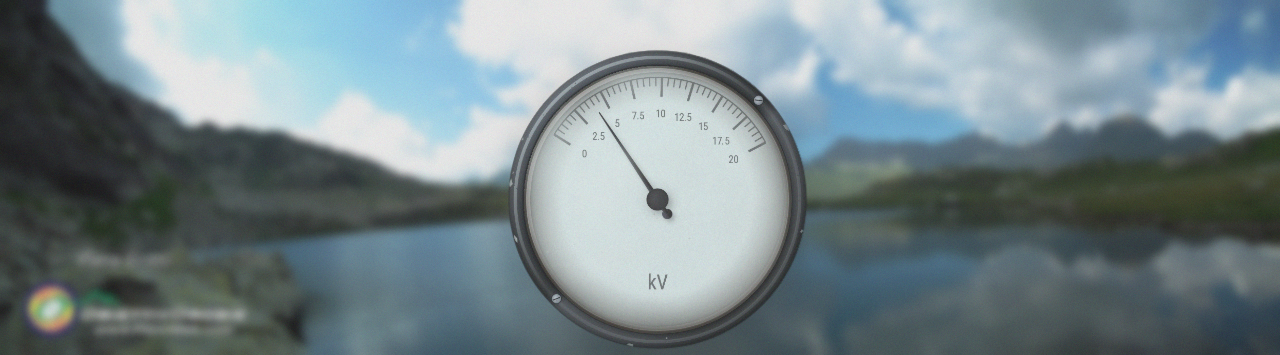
4 kV
